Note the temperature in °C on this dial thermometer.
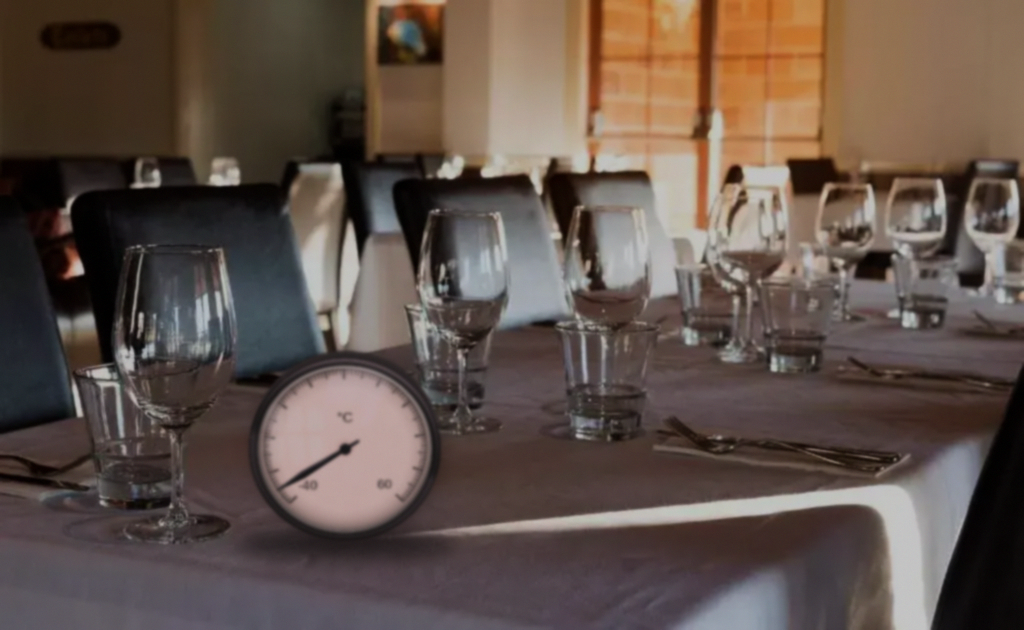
-35 °C
